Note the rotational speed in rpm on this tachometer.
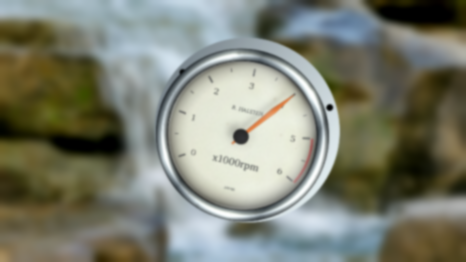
4000 rpm
